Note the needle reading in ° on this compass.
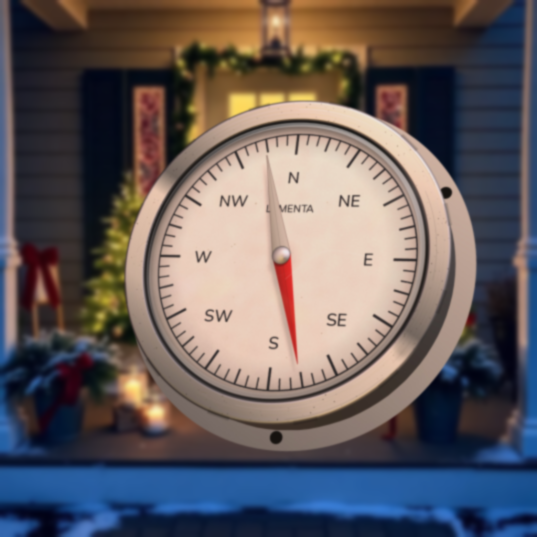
165 °
